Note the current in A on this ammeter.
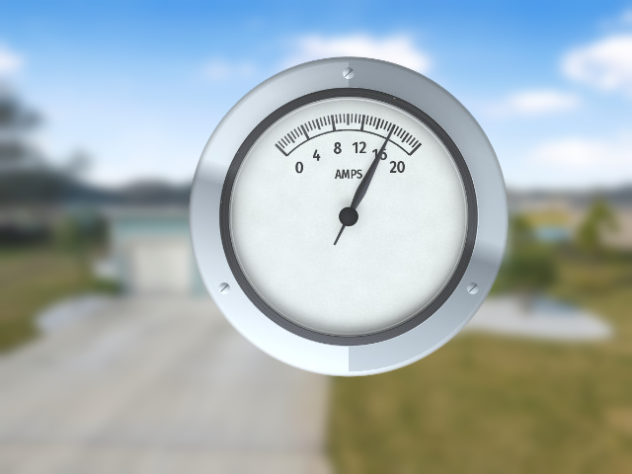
16 A
